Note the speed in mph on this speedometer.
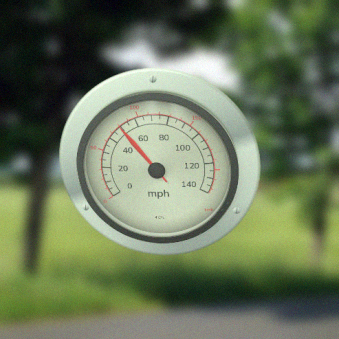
50 mph
